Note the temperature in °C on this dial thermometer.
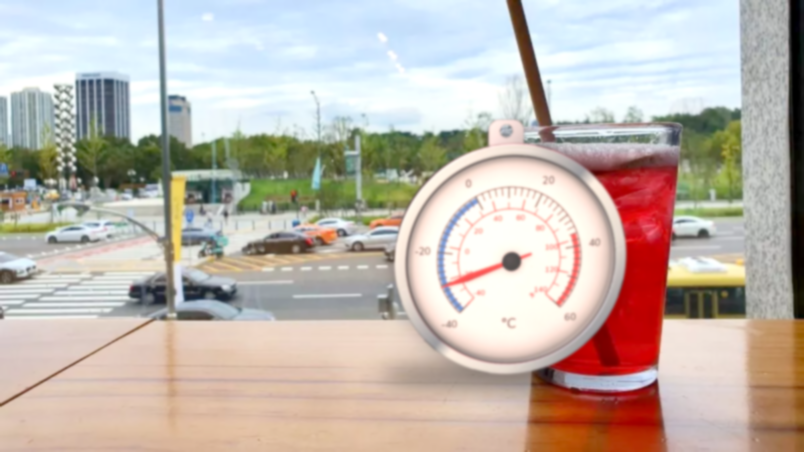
-30 °C
